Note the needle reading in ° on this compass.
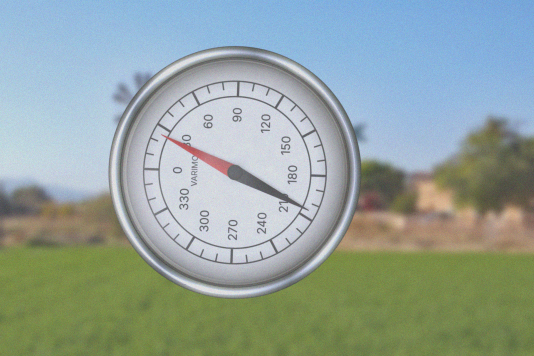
25 °
